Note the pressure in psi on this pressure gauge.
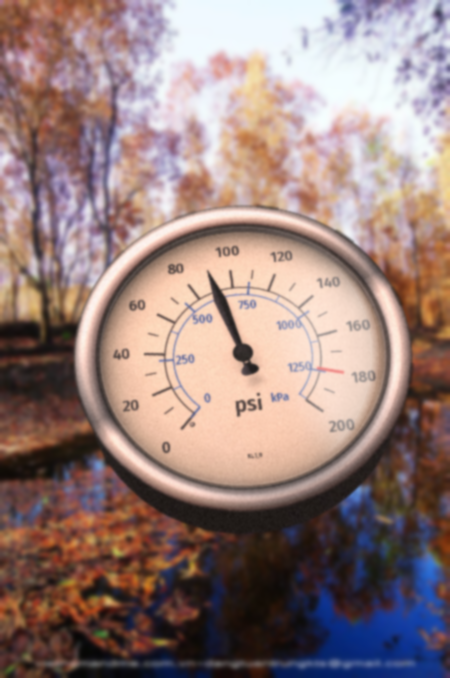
90 psi
